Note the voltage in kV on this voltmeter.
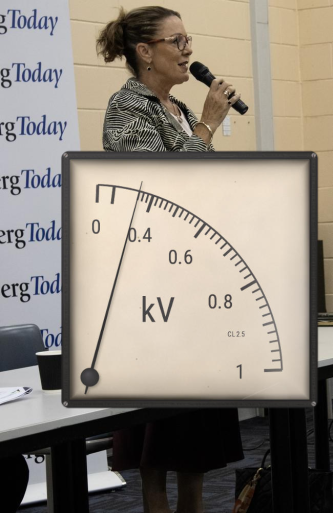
0.34 kV
